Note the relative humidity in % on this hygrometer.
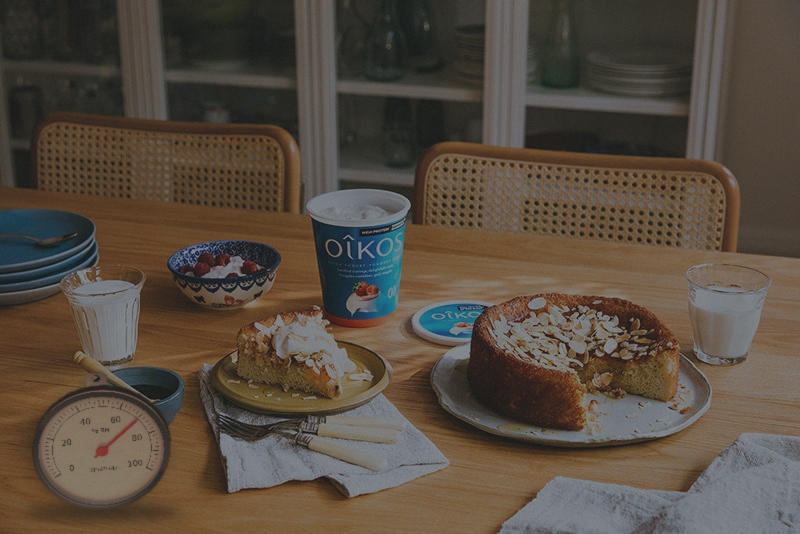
70 %
